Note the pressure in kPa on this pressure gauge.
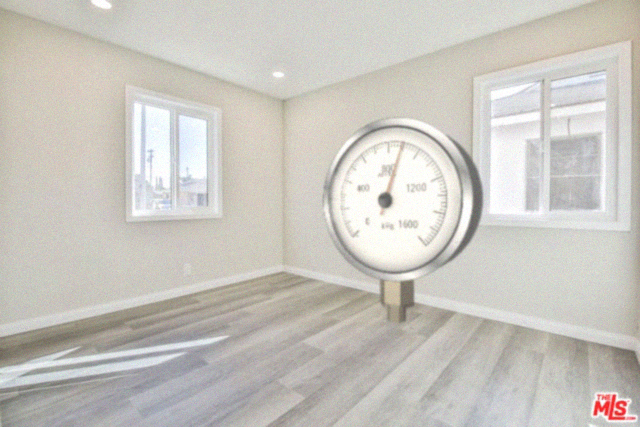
900 kPa
